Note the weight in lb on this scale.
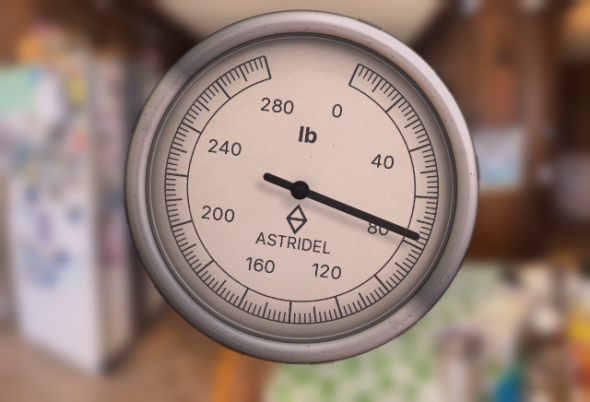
76 lb
